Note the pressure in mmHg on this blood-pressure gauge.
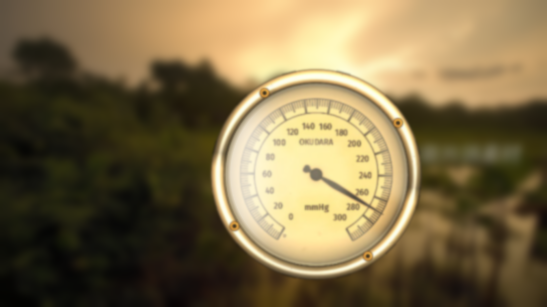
270 mmHg
